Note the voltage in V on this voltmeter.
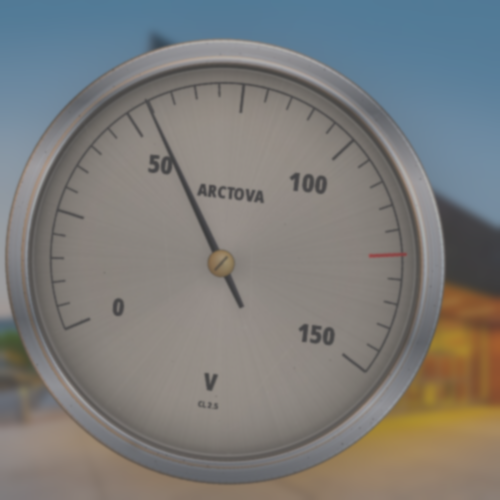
55 V
